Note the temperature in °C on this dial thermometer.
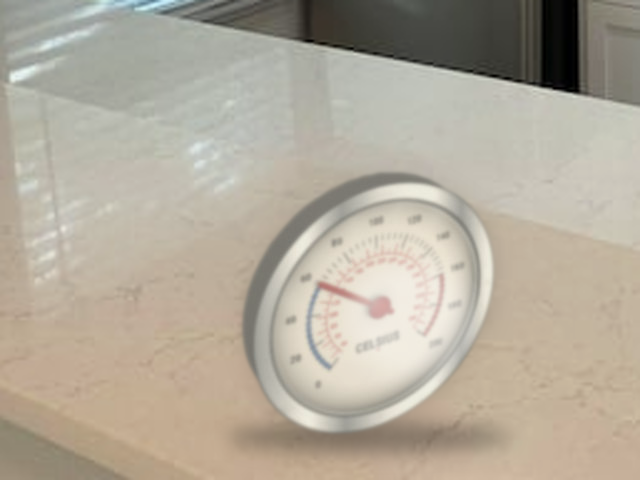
60 °C
